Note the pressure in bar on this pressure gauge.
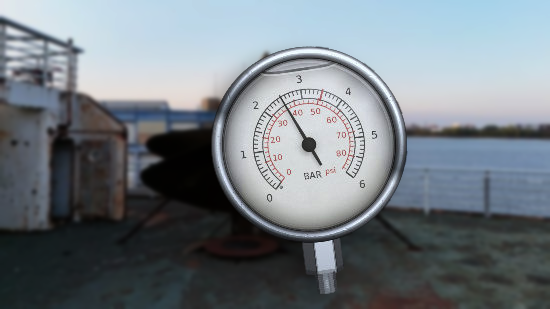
2.5 bar
